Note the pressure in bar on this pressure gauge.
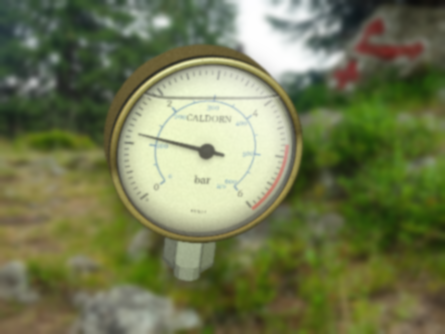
1.2 bar
